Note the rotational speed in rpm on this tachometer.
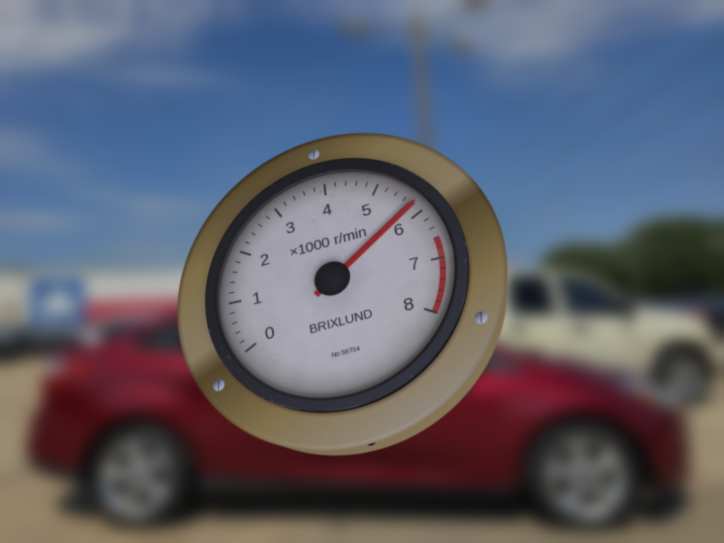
5800 rpm
